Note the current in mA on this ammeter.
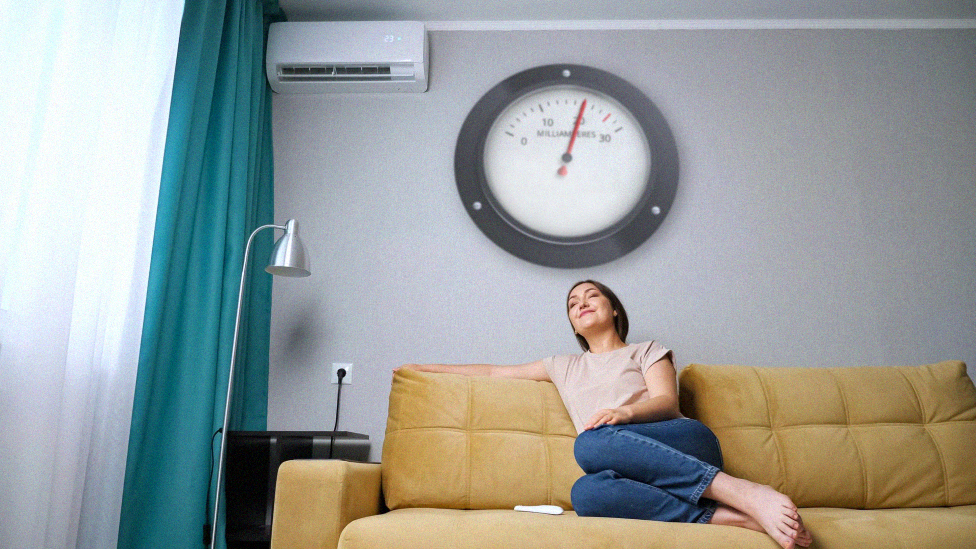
20 mA
